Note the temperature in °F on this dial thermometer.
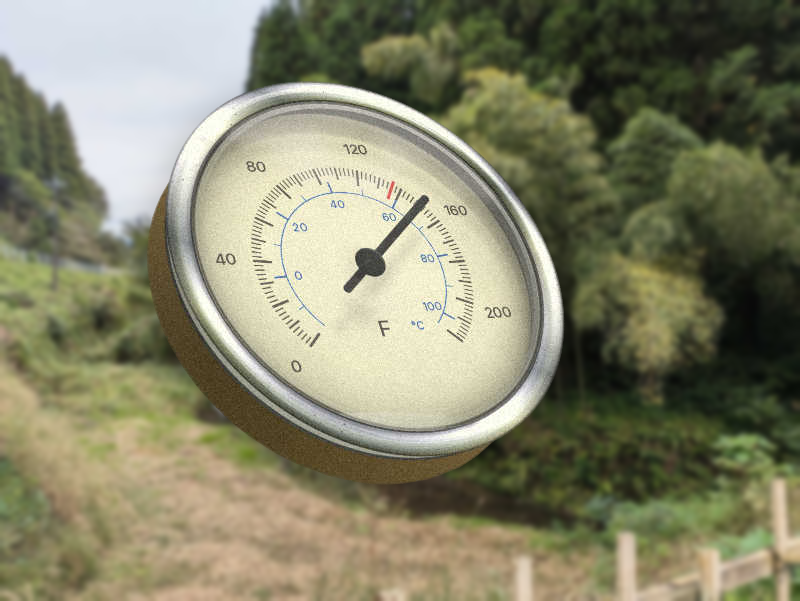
150 °F
